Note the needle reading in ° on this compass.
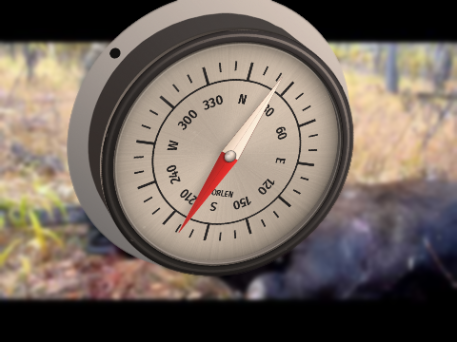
200 °
